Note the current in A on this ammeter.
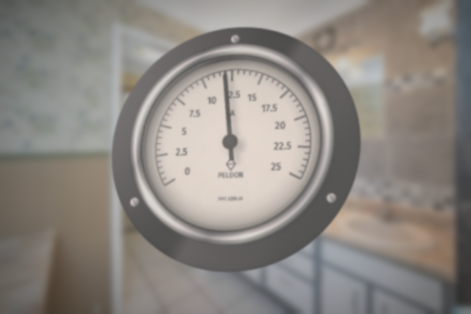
12 A
